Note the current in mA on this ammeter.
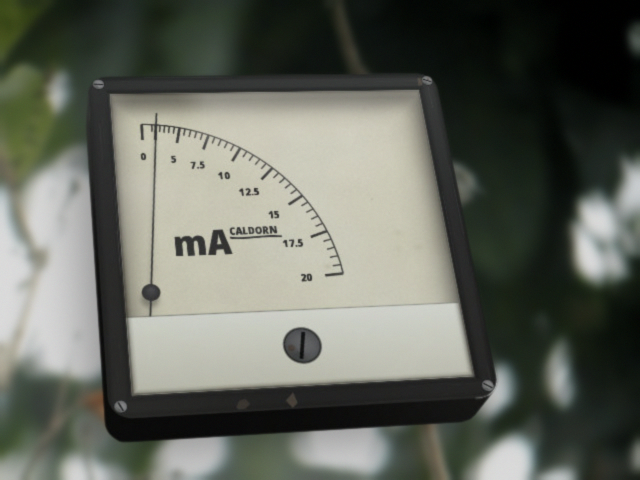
2.5 mA
